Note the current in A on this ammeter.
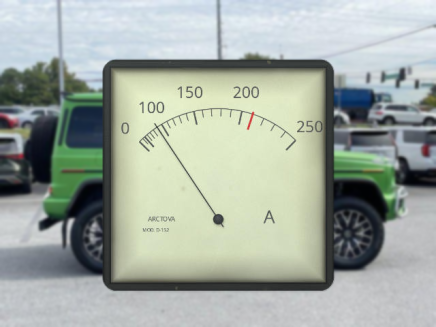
90 A
